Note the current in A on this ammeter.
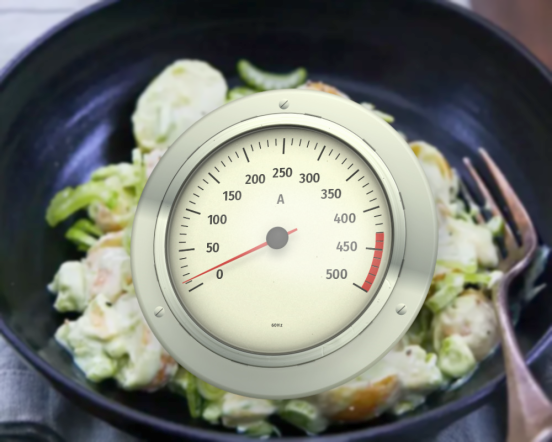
10 A
